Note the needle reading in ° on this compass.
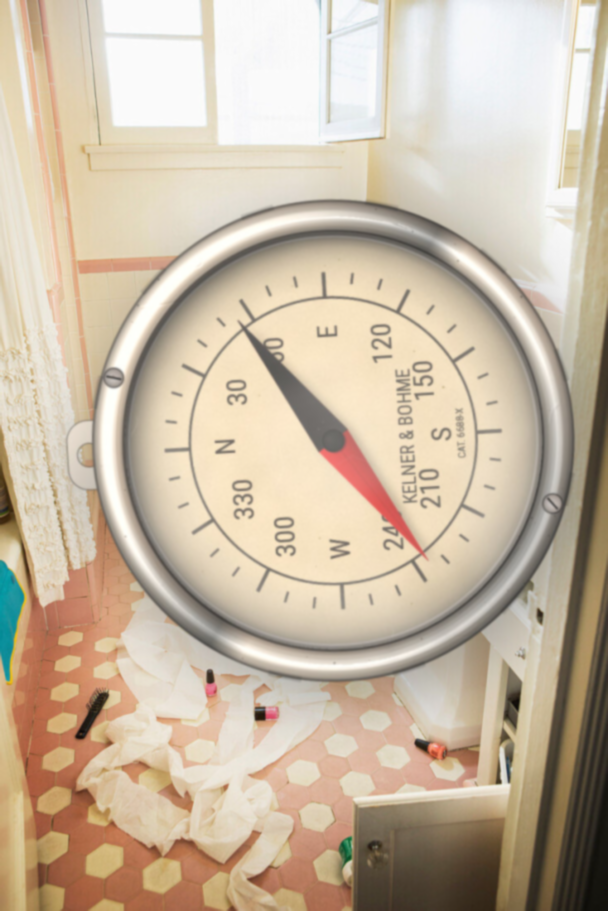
235 °
